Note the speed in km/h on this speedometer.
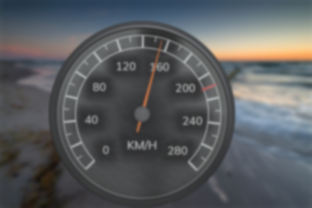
155 km/h
